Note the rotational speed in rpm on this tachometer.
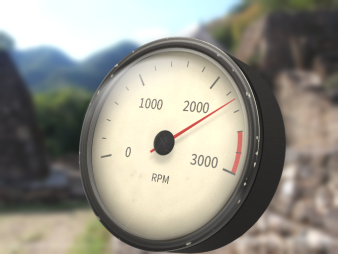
2300 rpm
